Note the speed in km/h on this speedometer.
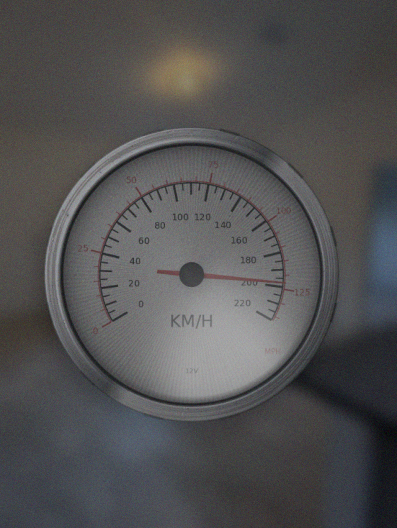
197.5 km/h
